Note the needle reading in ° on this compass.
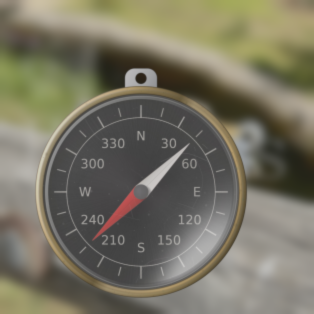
225 °
